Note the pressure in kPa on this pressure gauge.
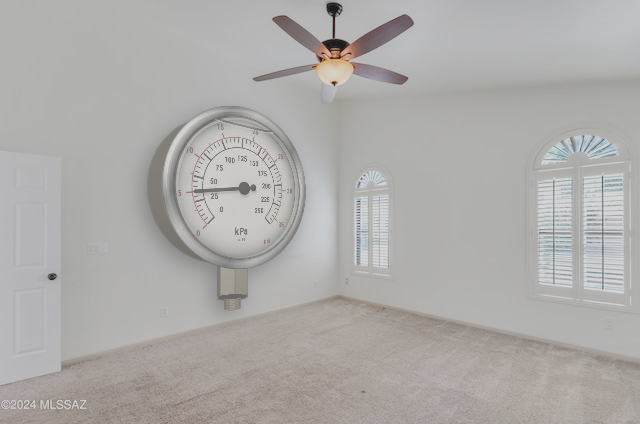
35 kPa
